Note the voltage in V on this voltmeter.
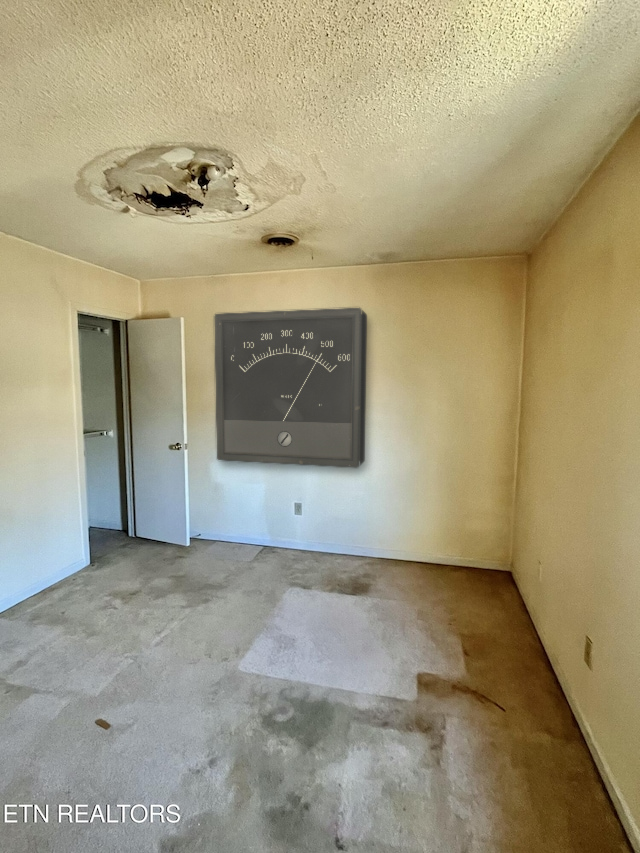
500 V
